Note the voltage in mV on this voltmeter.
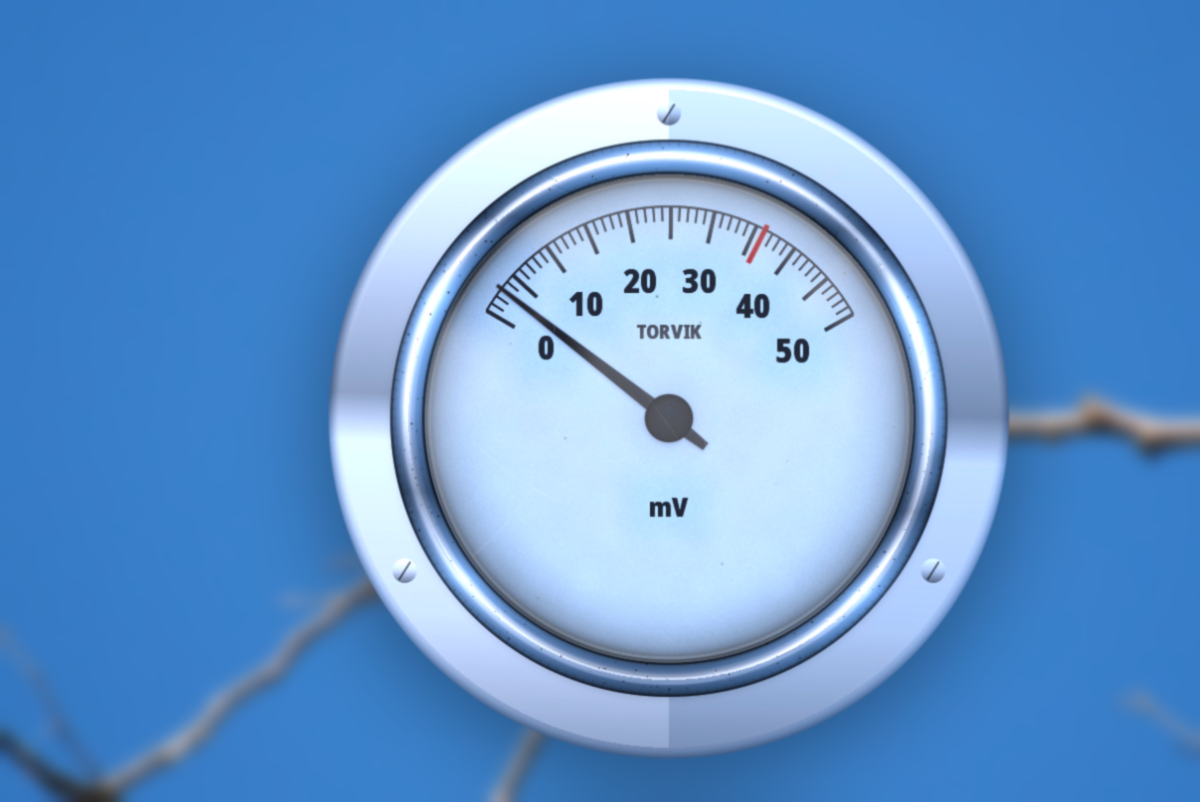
3 mV
